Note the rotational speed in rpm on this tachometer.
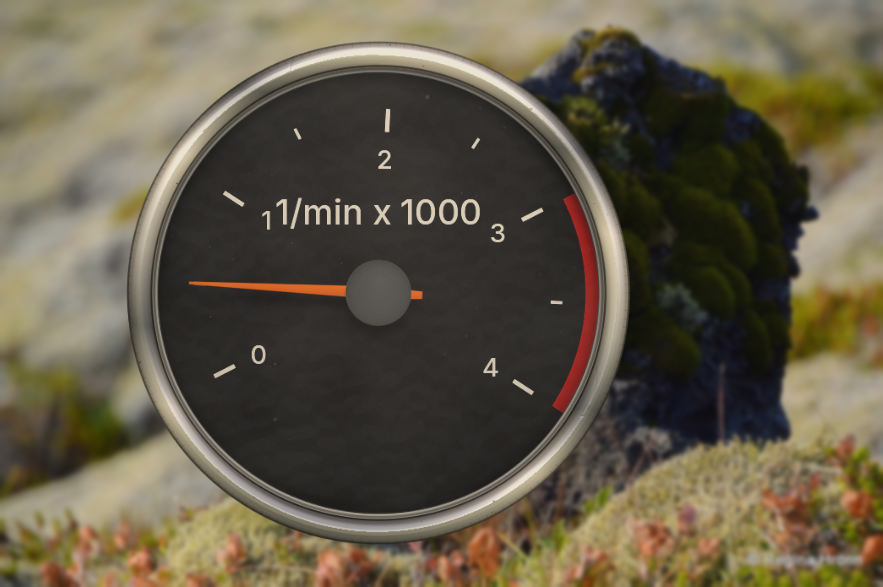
500 rpm
